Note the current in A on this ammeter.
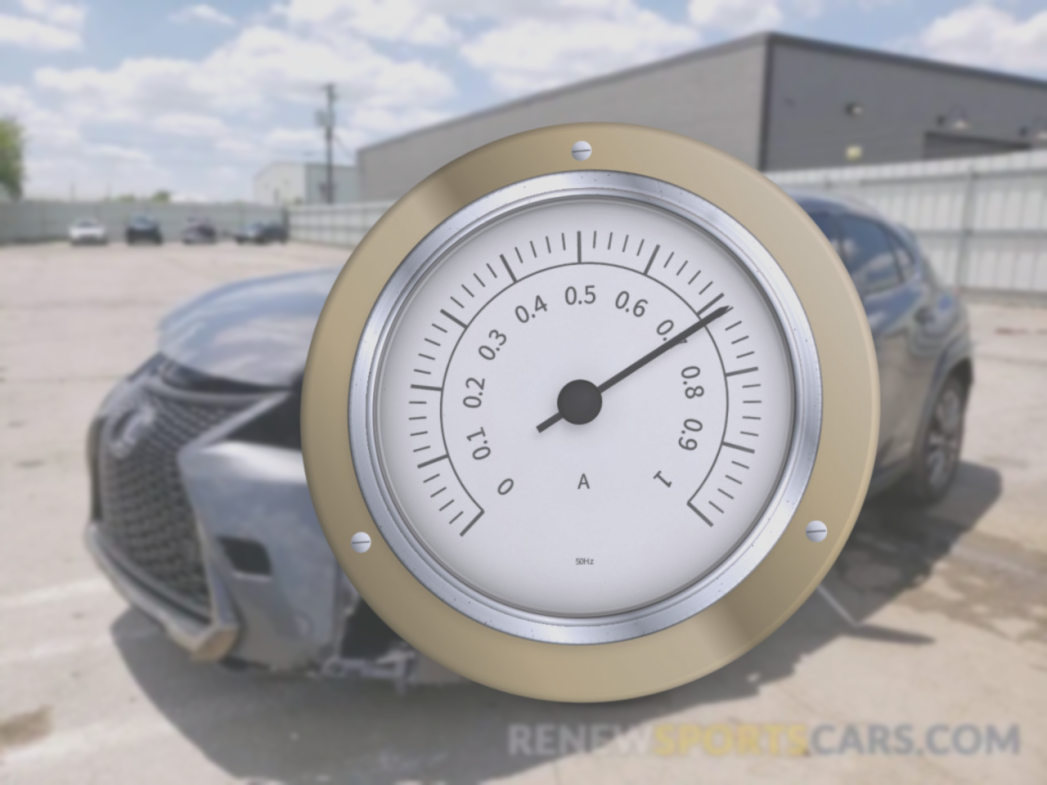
0.72 A
